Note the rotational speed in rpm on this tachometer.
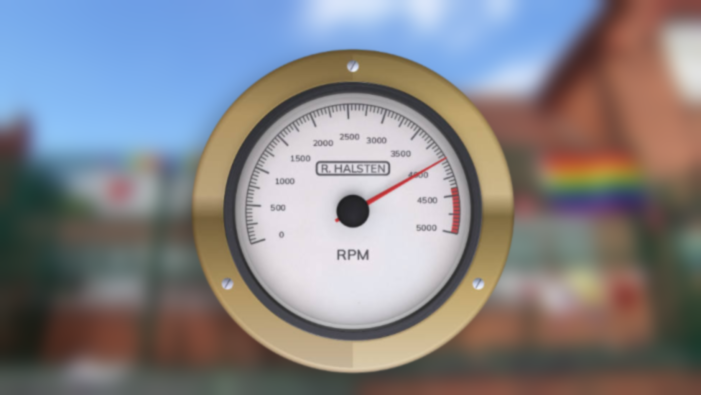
4000 rpm
